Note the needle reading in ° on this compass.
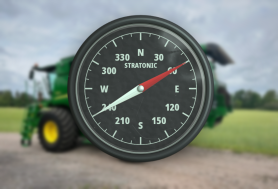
60 °
